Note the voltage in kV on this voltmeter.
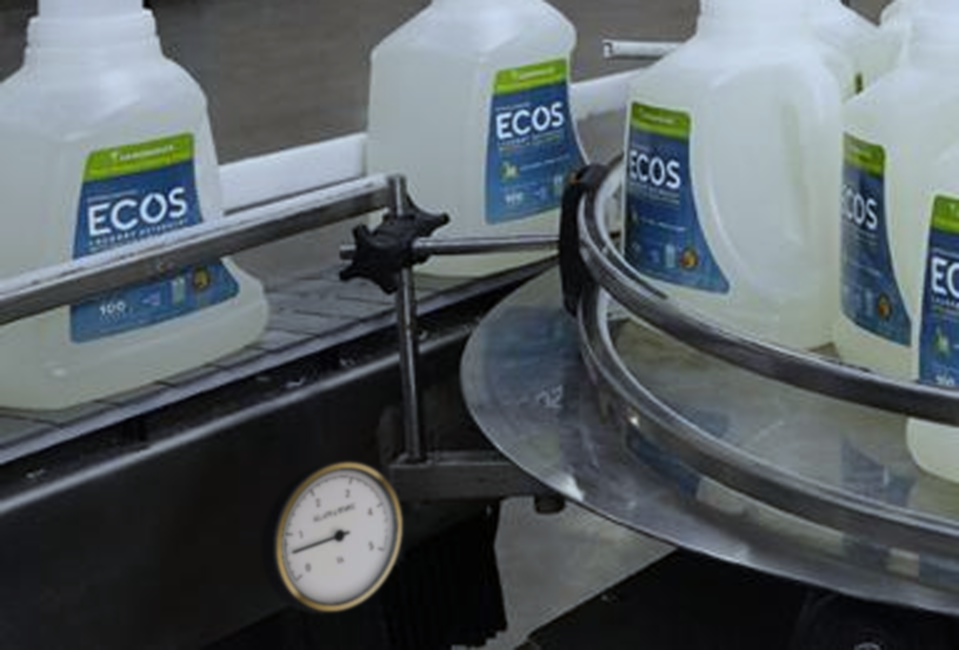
0.6 kV
